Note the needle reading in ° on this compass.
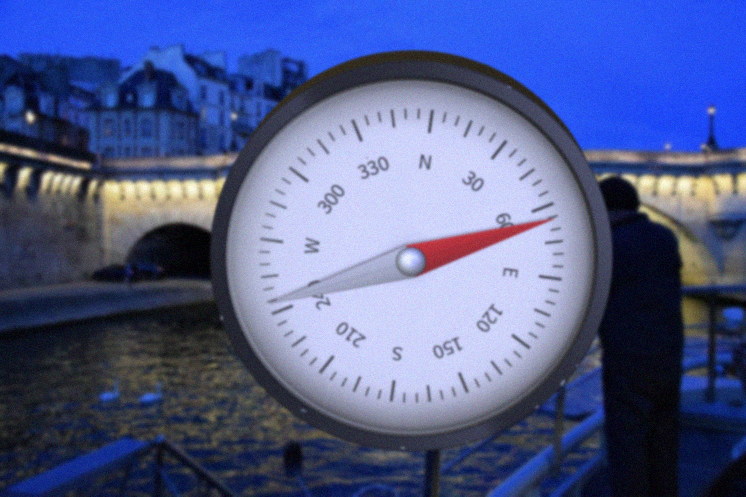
65 °
